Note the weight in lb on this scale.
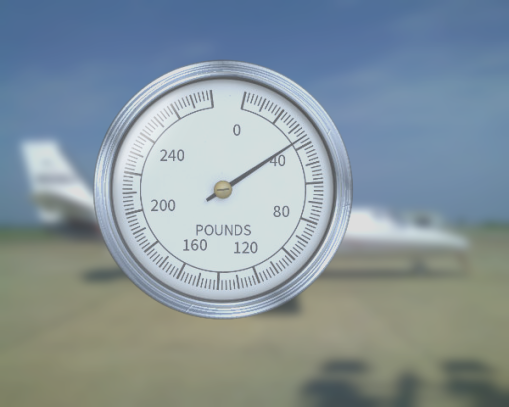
36 lb
